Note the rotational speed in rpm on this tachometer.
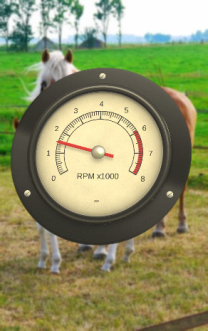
1500 rpm
